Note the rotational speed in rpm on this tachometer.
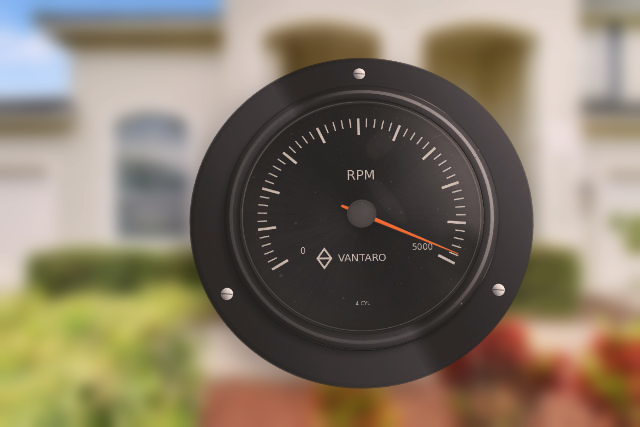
4900 rpm
